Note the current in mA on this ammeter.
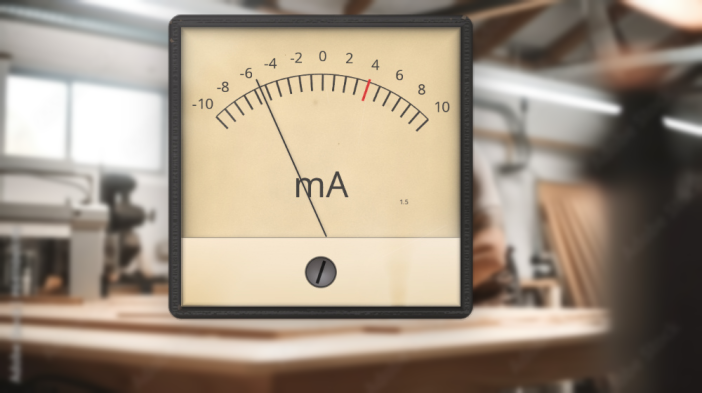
-5.5 mA
